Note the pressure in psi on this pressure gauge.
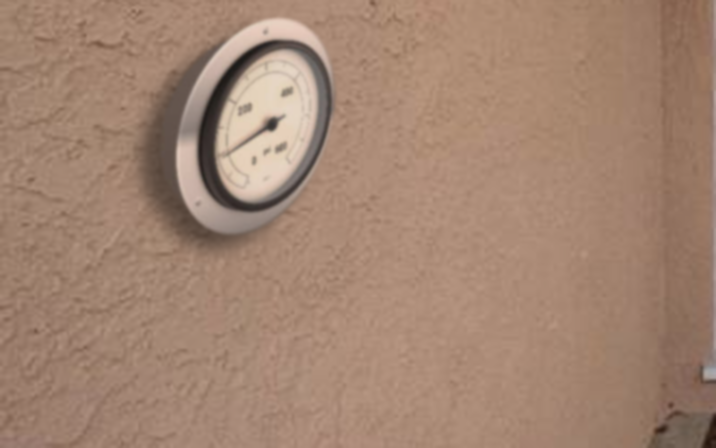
100 psi
